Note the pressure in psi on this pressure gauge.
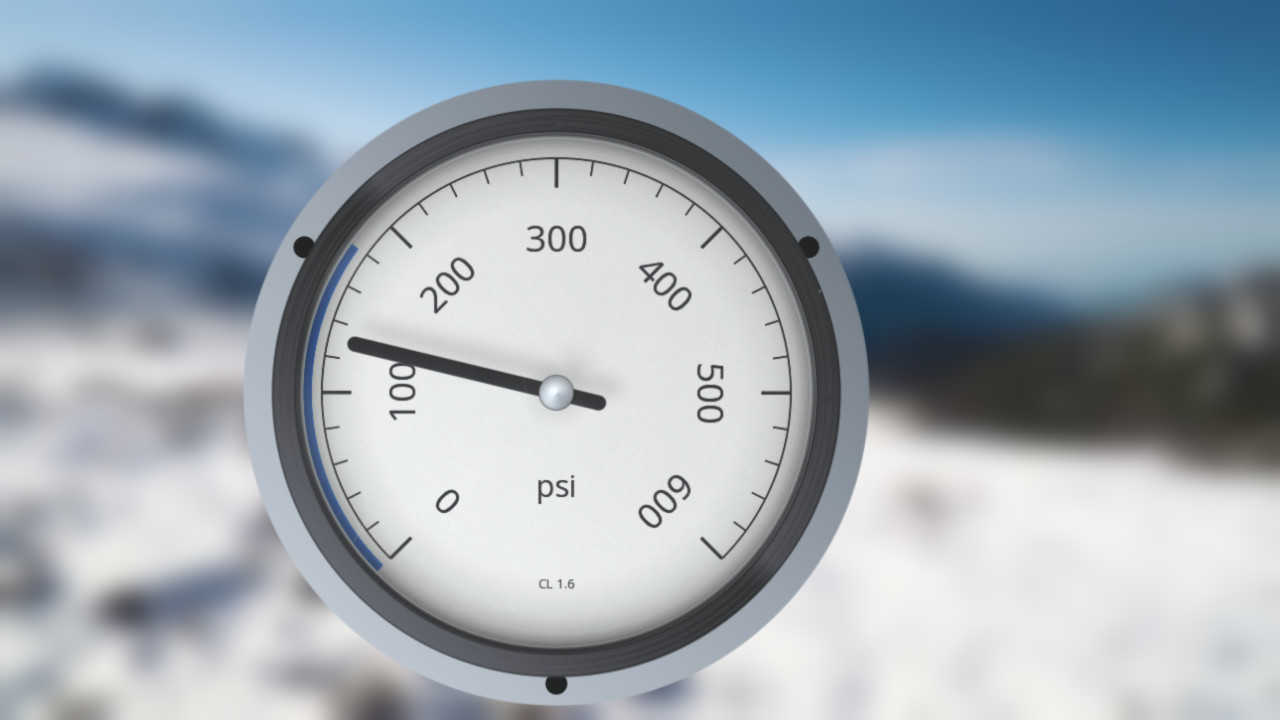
130 psi
